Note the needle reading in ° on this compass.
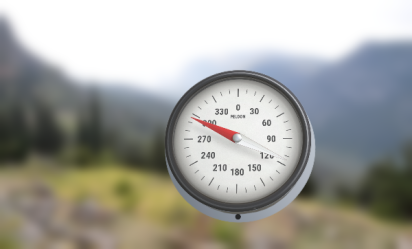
295 °
